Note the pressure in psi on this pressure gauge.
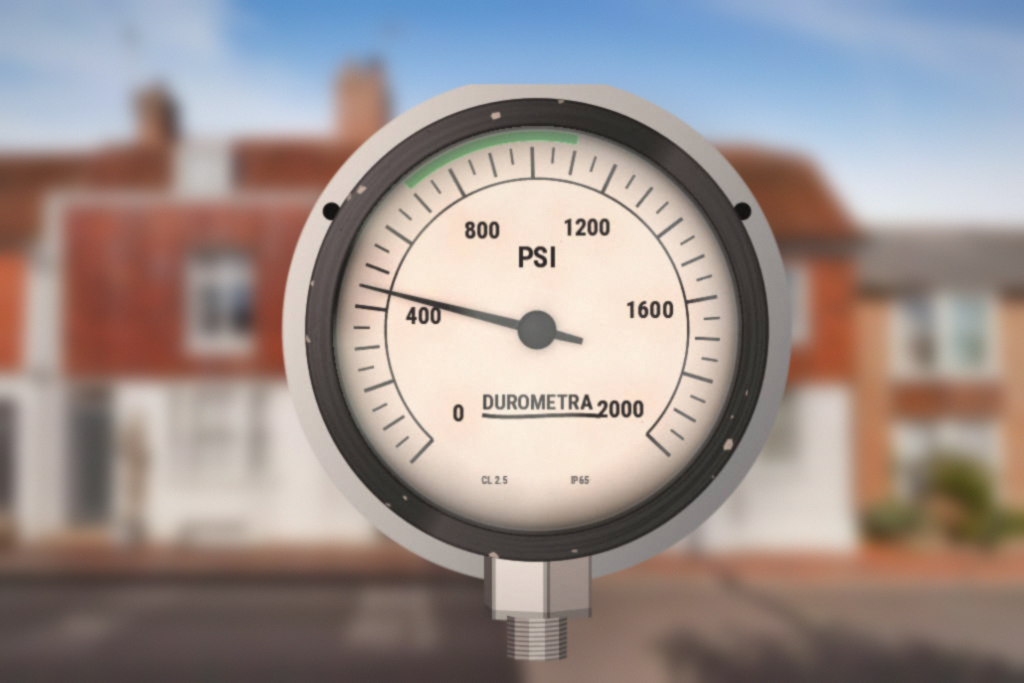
450 psi
